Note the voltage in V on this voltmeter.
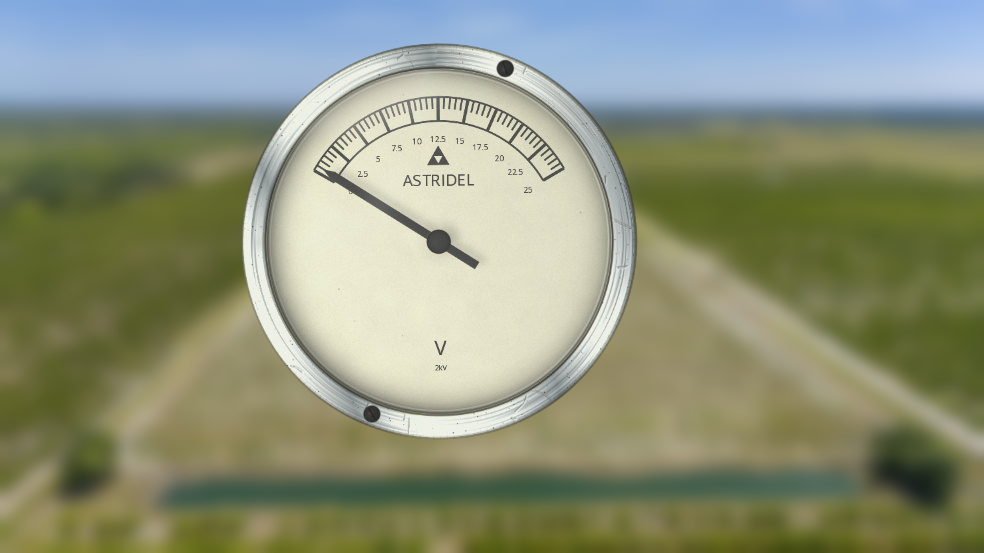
0.5 V
